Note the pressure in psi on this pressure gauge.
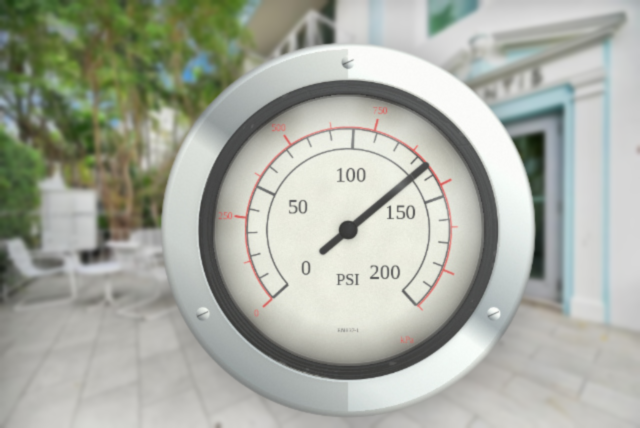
135 psi
